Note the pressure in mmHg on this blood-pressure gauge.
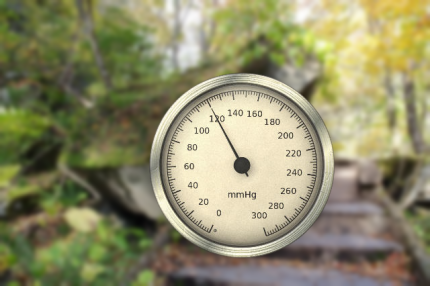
120 mmHg
